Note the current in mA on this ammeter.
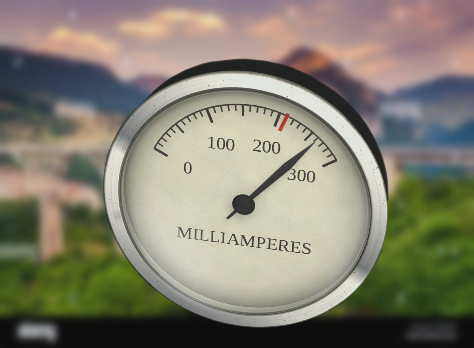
260 mA
